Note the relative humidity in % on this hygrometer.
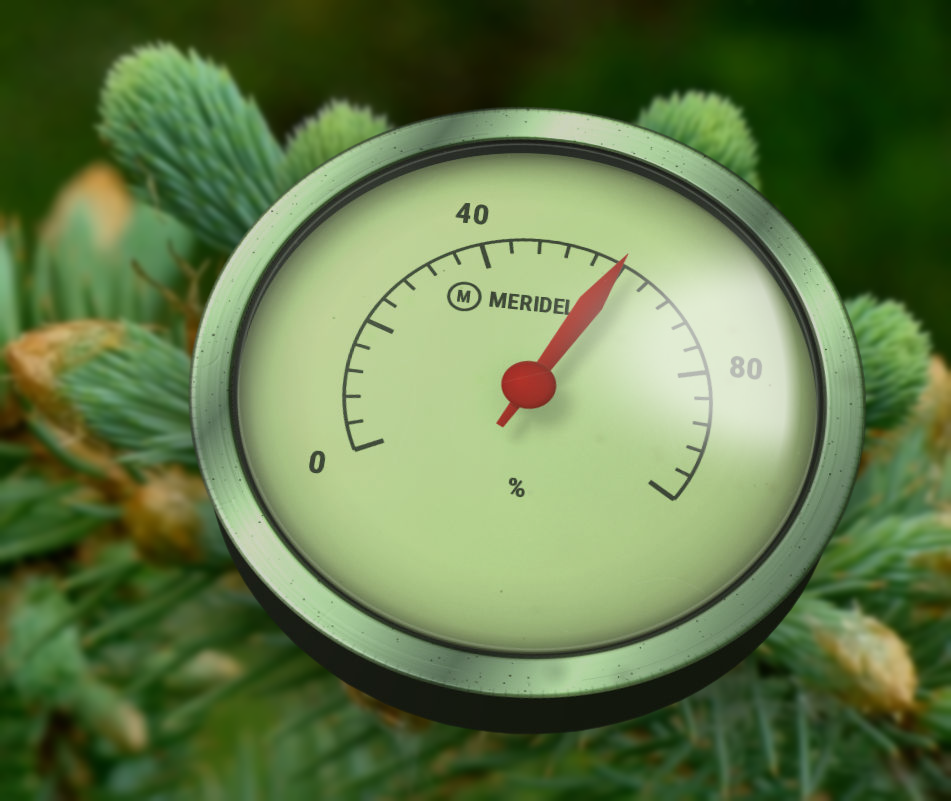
60 %
